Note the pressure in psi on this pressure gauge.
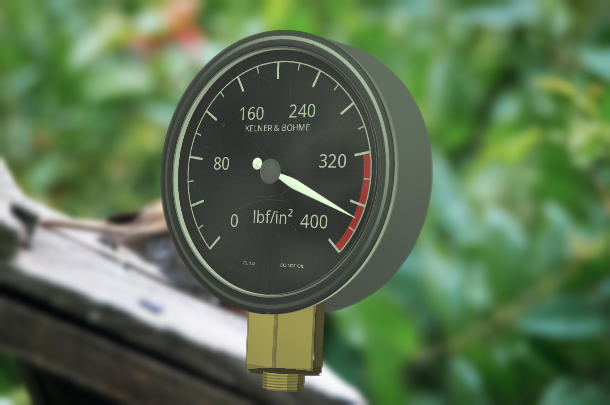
370 psi
